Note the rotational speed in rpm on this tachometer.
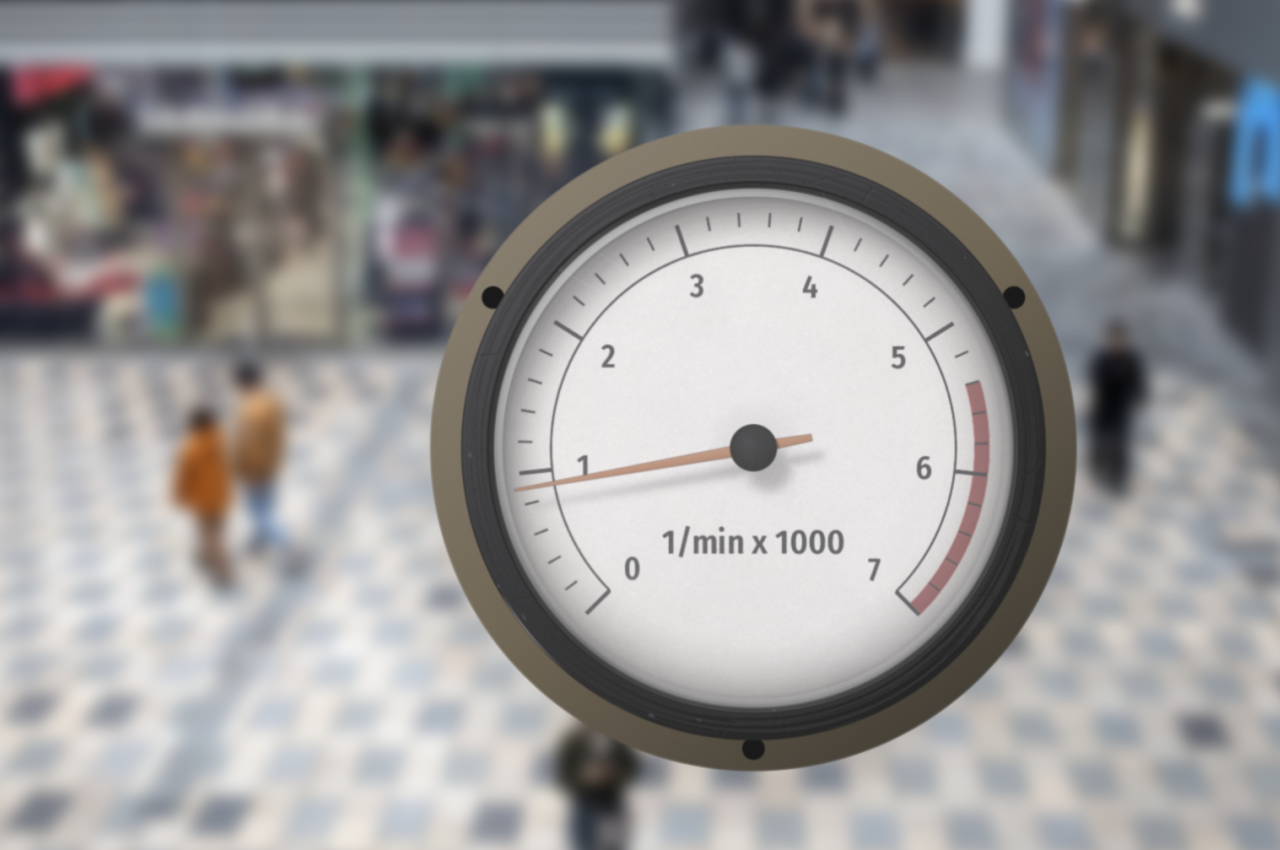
900 rpm
